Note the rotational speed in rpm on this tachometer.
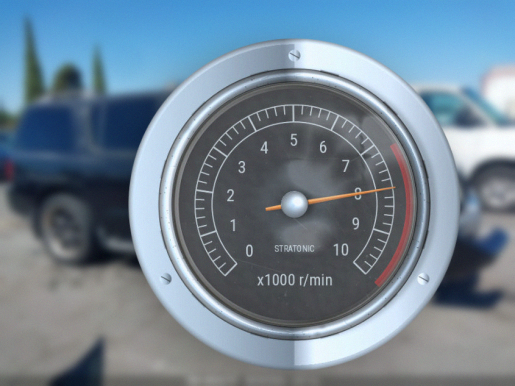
8000 rpm
